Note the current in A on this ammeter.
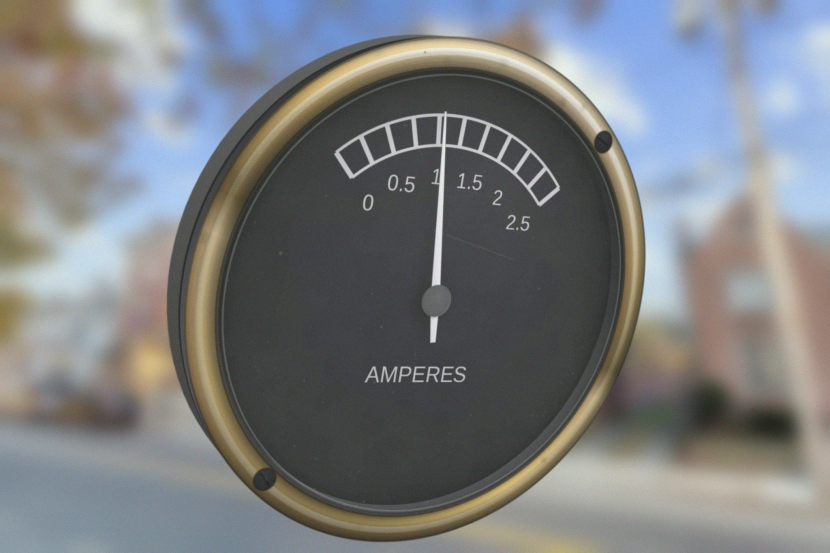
1 A
